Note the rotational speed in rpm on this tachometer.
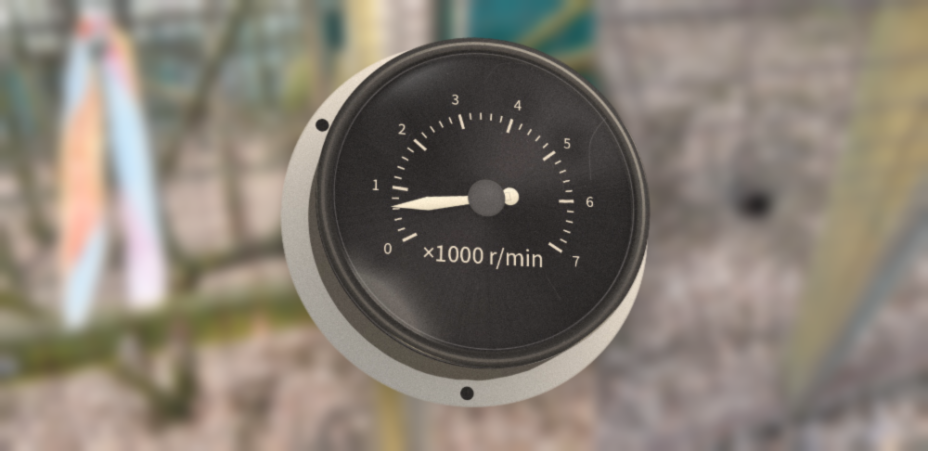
600 rpm
